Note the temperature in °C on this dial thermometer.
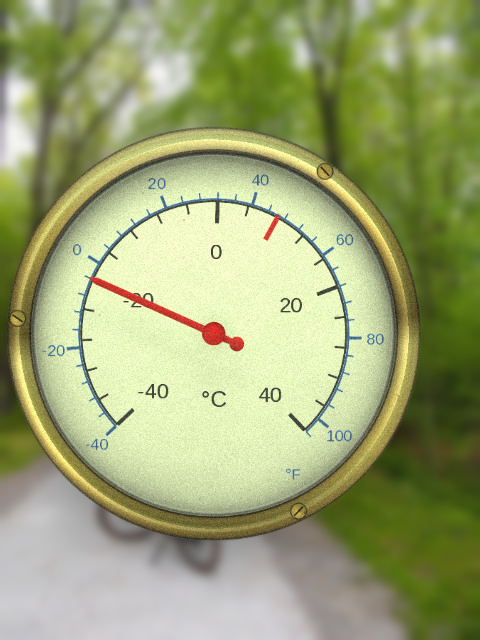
-20 °C
